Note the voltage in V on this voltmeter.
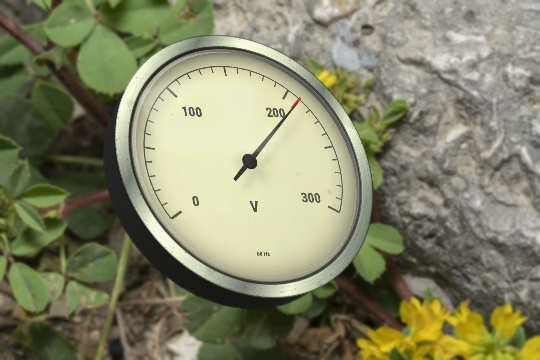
210 V
